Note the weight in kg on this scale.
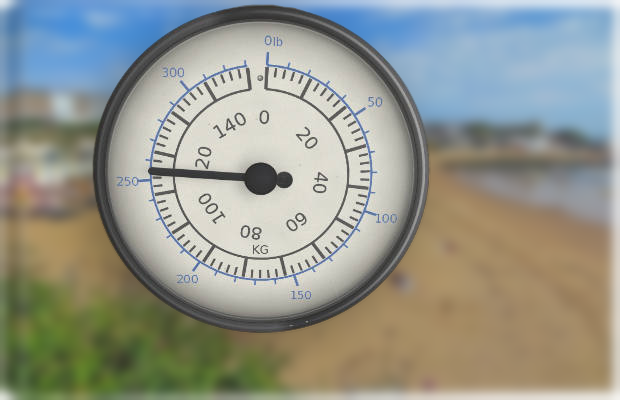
116 kg
